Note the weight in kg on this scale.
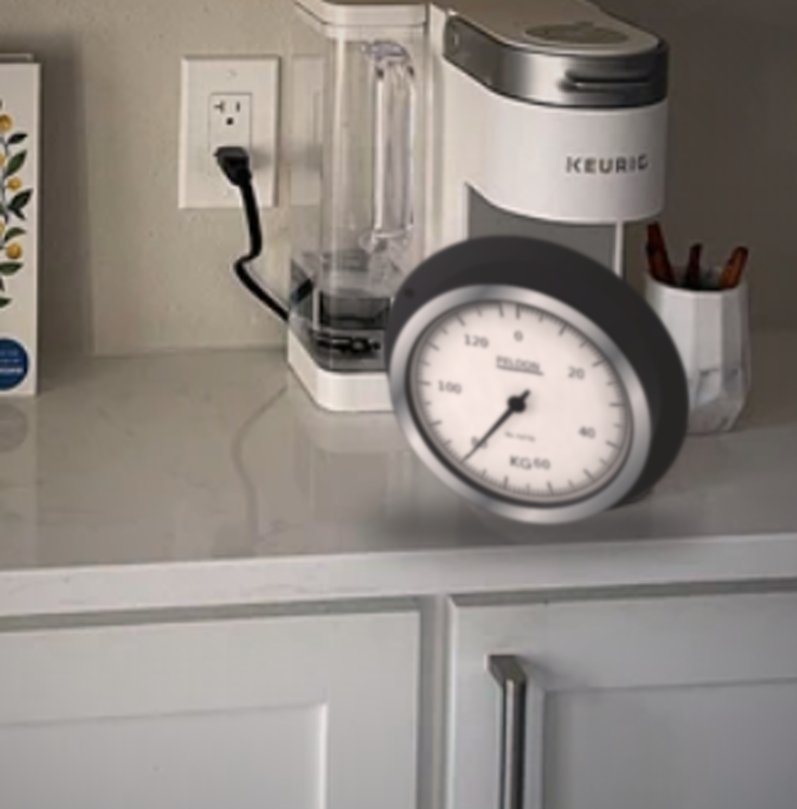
80 kg
